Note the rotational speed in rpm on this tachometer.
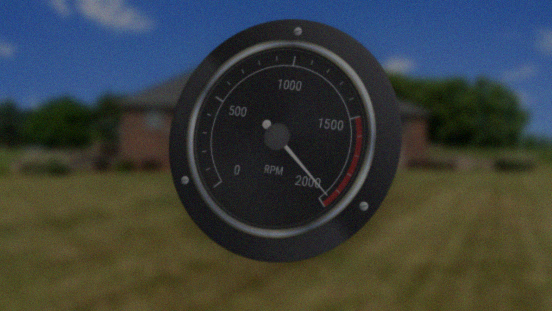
1950 rpm
